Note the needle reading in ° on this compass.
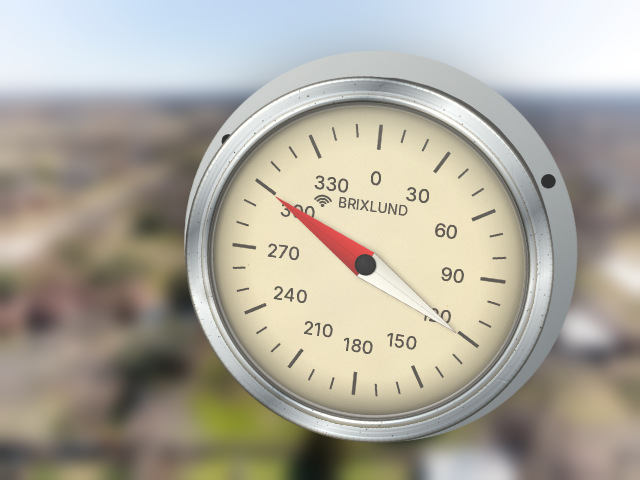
300 °
